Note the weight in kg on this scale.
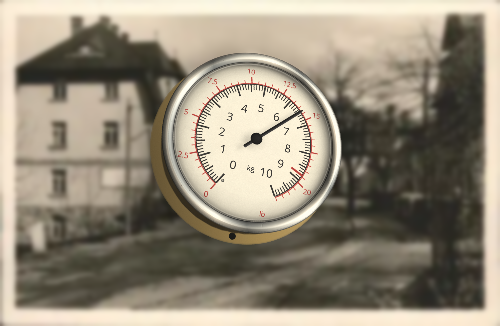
6.5 kg
